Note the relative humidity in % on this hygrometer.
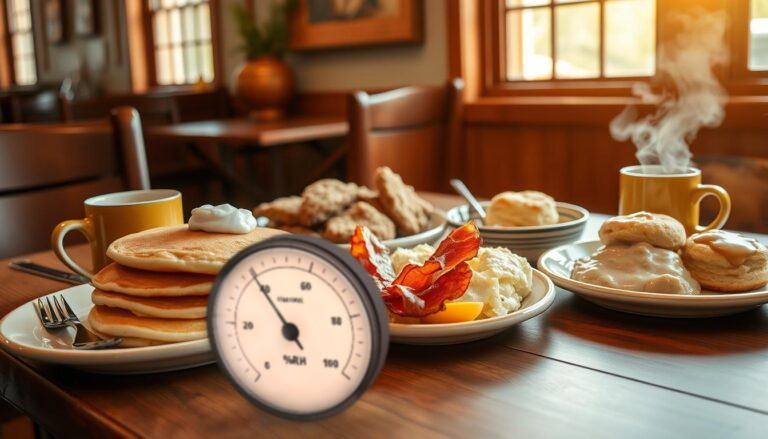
40 %
